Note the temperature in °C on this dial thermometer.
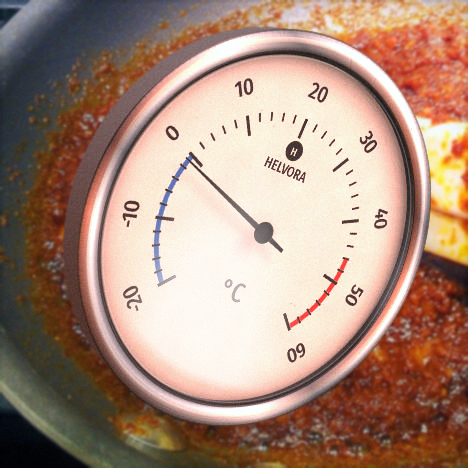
-1 °C
